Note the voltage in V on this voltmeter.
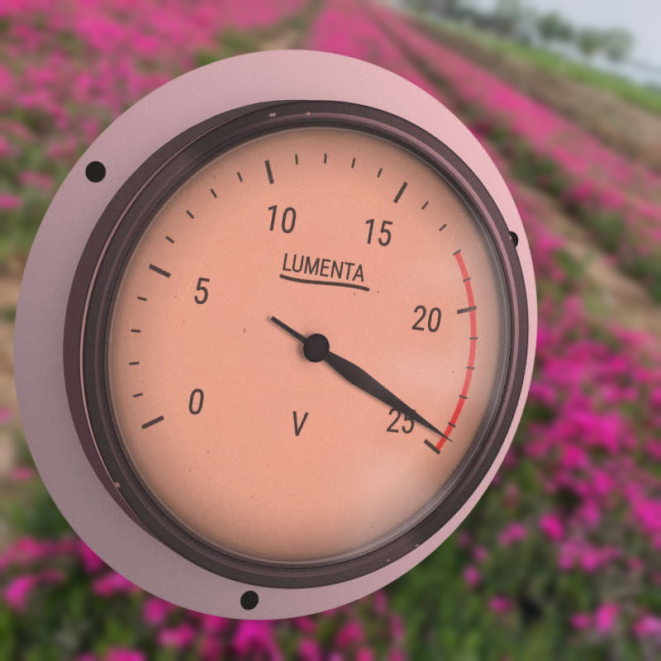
24.5 V
